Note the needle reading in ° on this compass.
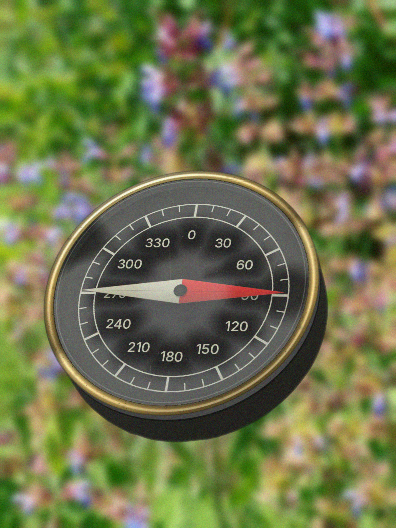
90 °
